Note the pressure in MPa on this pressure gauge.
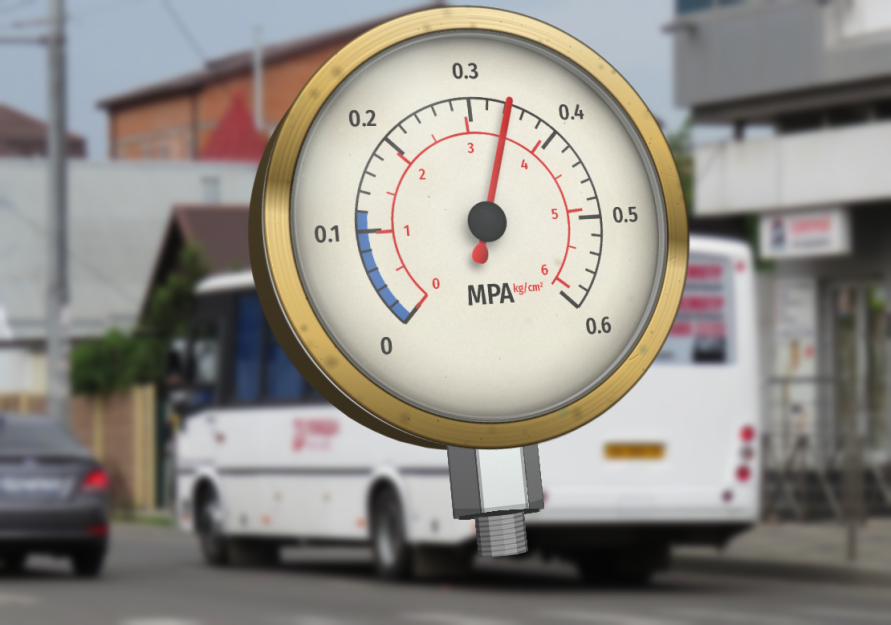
0.34 MPa
